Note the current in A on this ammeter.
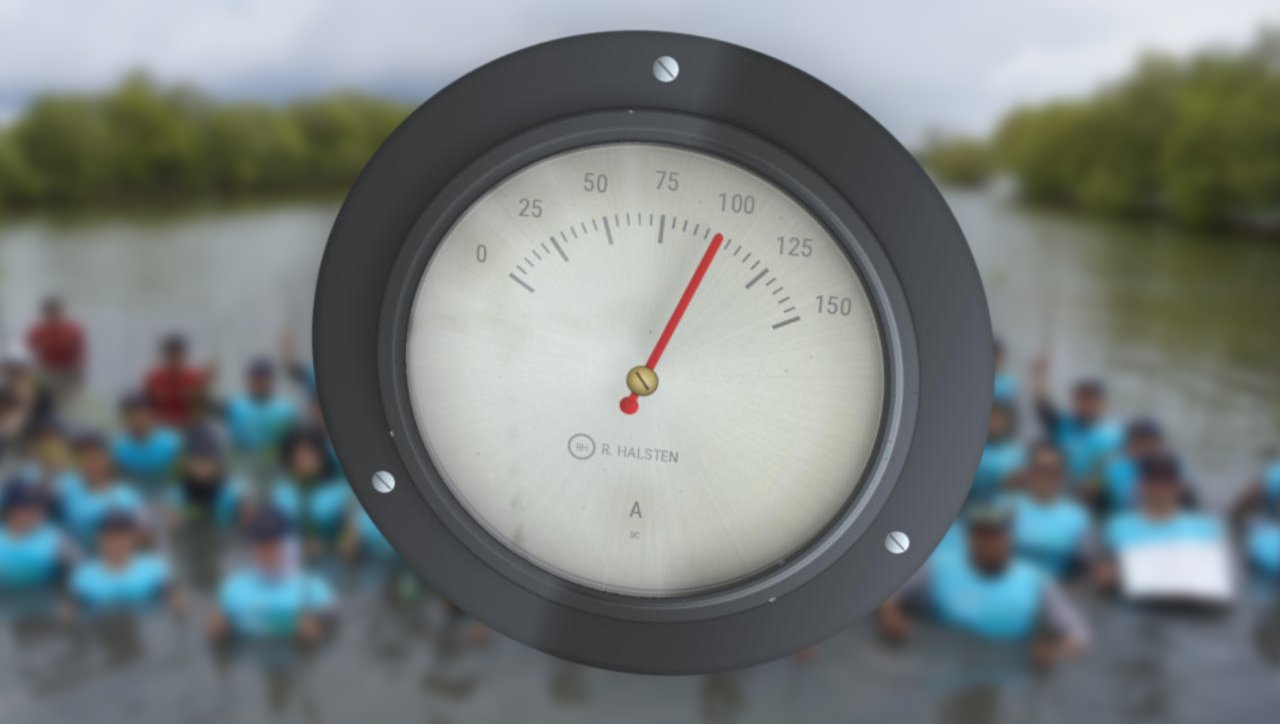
100 A
